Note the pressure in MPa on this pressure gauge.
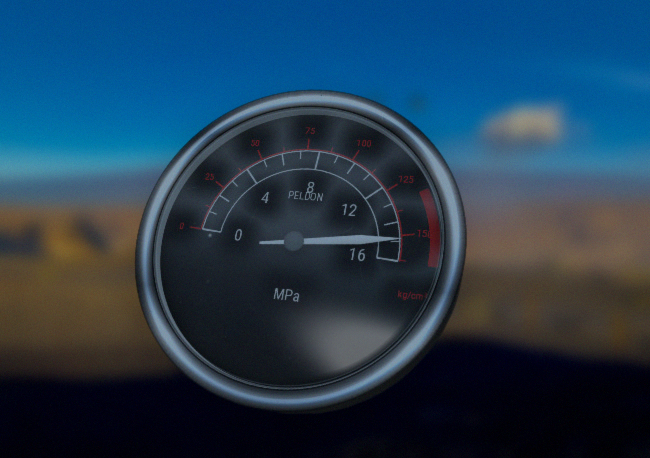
15 MPa
